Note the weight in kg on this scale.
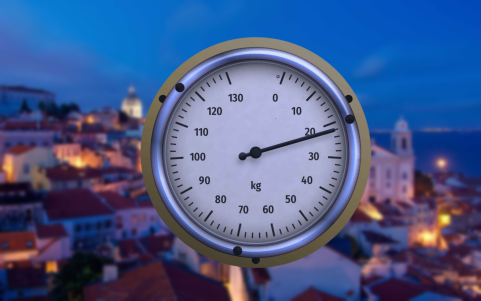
22 kg
